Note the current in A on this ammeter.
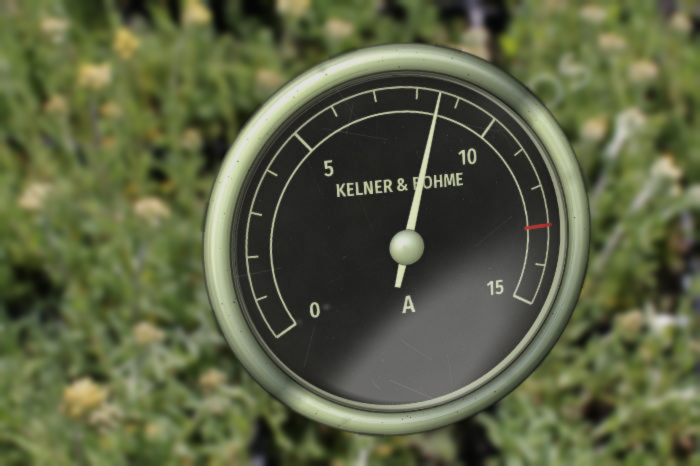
8.5 A
